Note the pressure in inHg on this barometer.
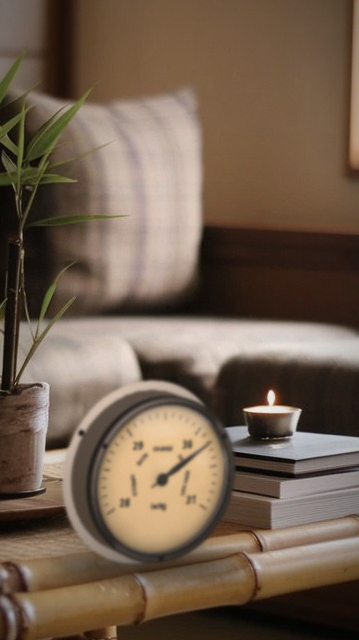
30.2 inHg
